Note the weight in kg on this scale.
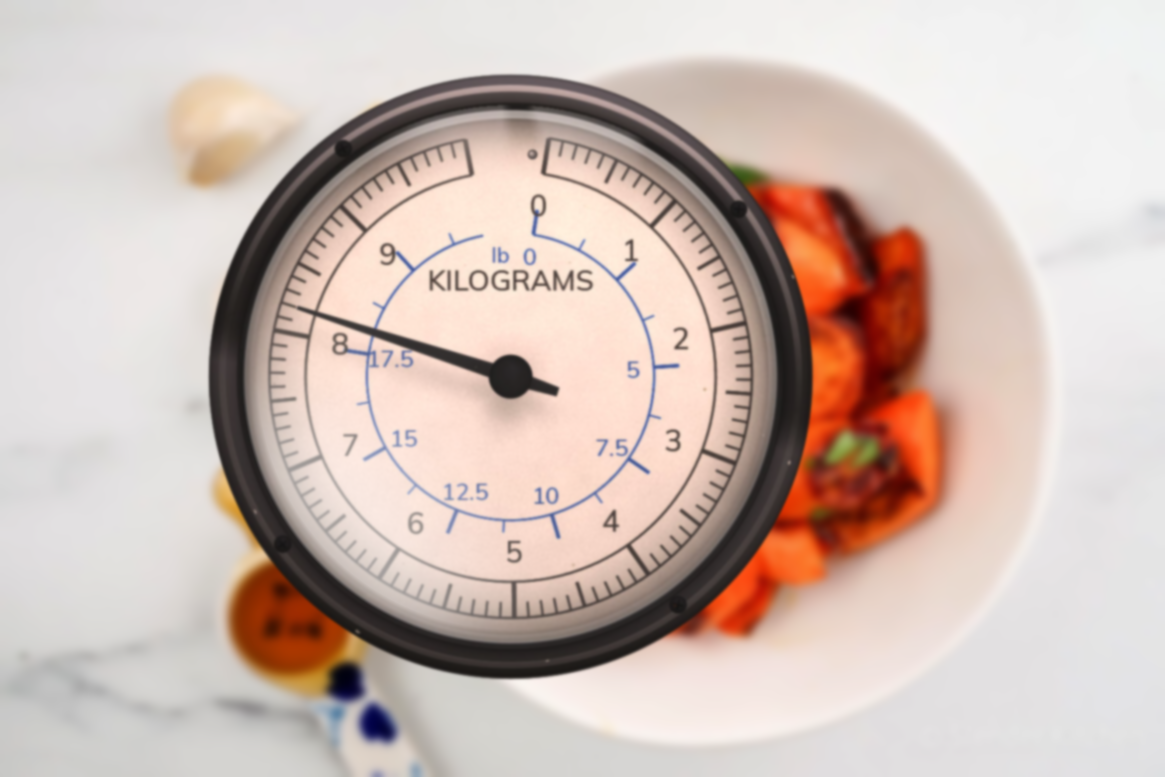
8.2 kg
